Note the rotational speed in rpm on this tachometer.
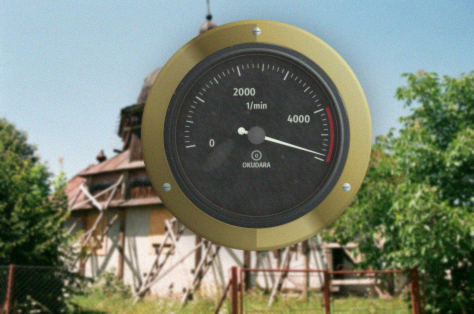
4900 rpm
